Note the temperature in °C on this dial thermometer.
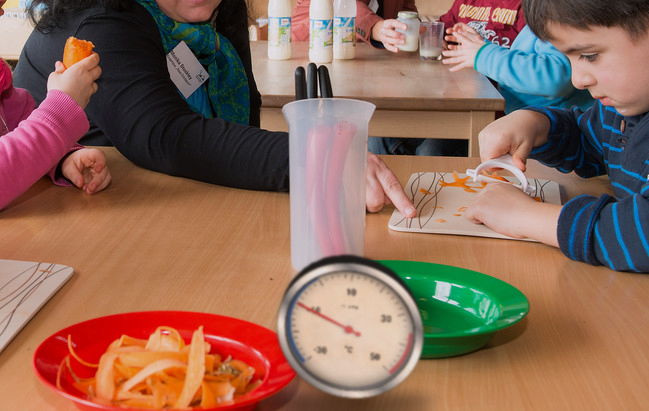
-10 °C
